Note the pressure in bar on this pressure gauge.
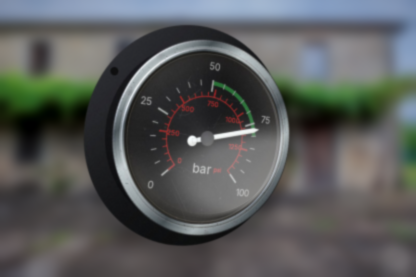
77.5 bar
